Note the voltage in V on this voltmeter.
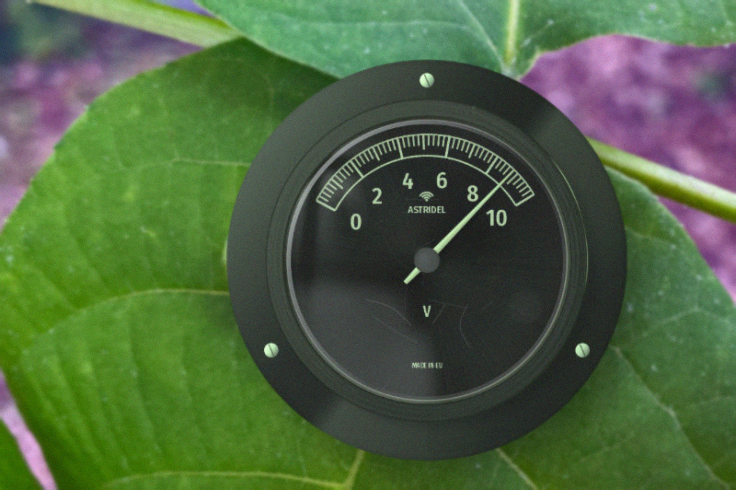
8.8 V
